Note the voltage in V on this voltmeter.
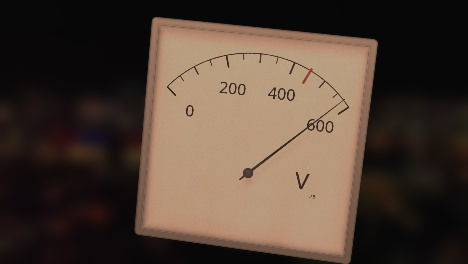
575 V
